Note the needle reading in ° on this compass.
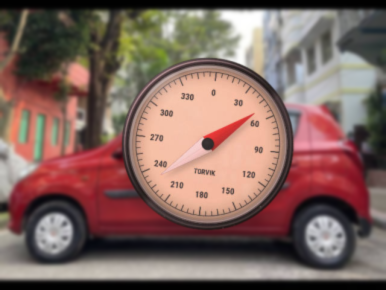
50 °
